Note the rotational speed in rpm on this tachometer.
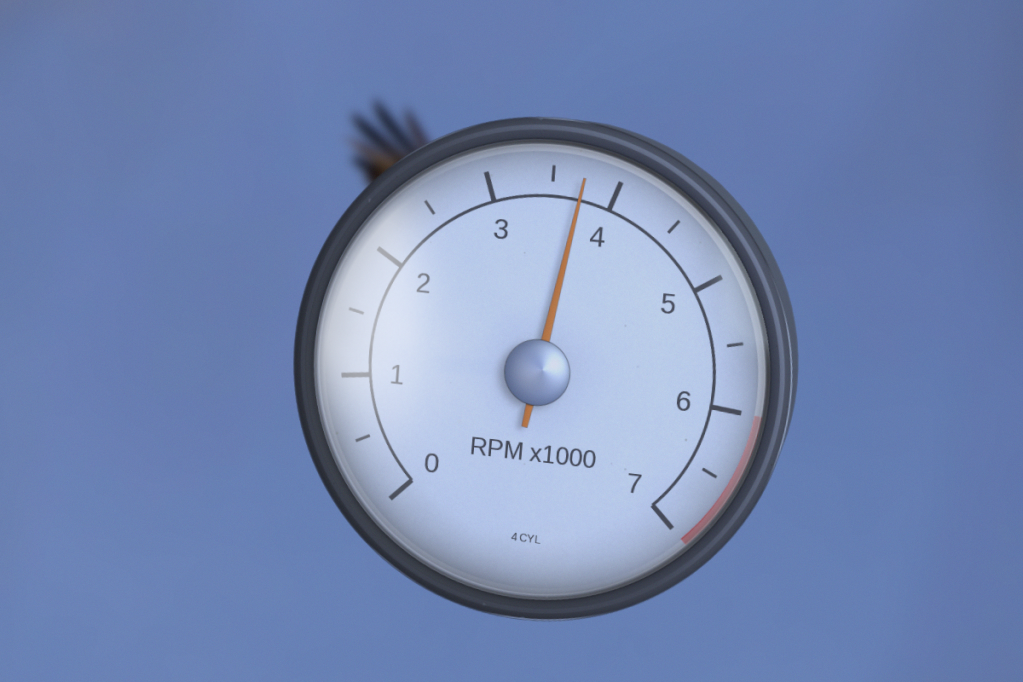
3750 rpm
